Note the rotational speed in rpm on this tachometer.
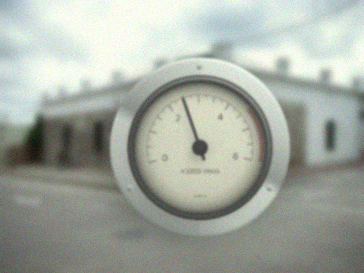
2500 rpm
